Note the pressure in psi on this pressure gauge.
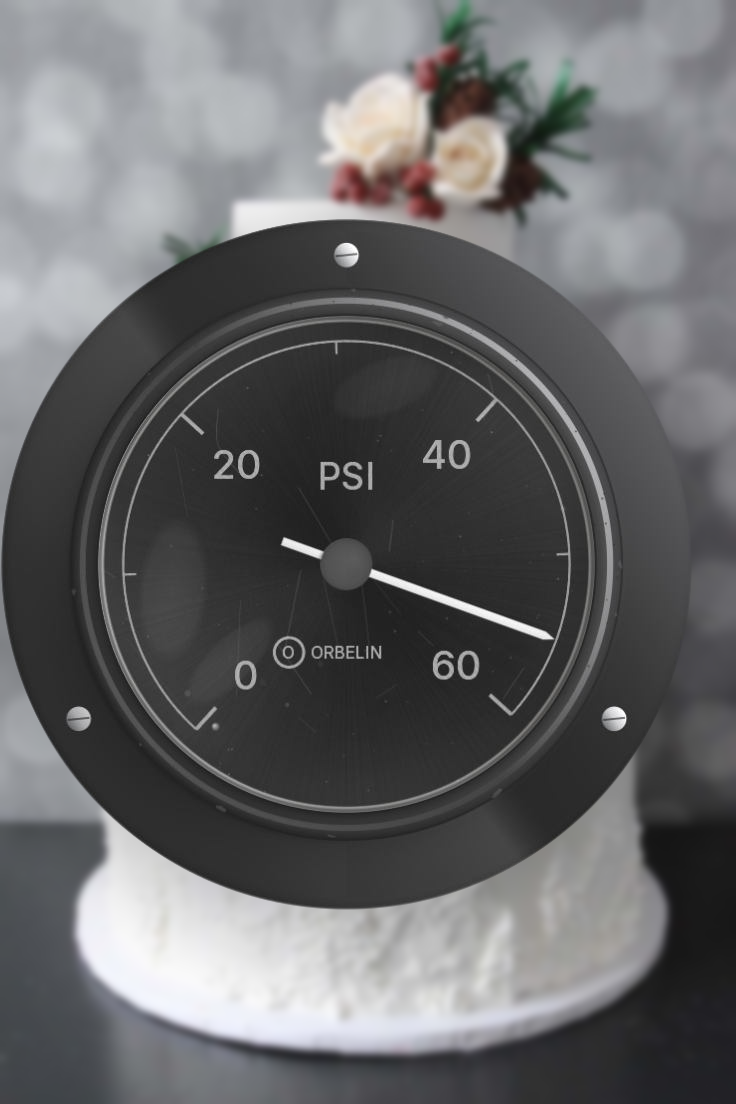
55 psi
